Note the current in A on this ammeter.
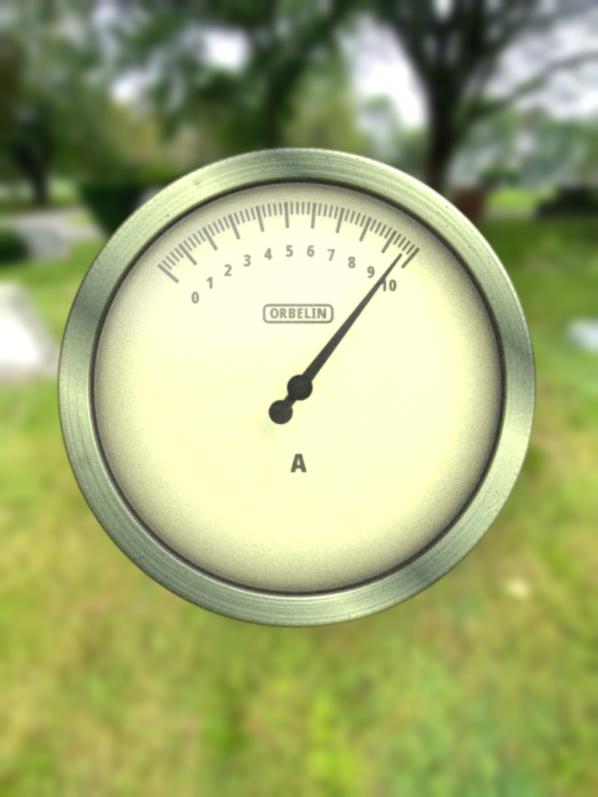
9.6 A
